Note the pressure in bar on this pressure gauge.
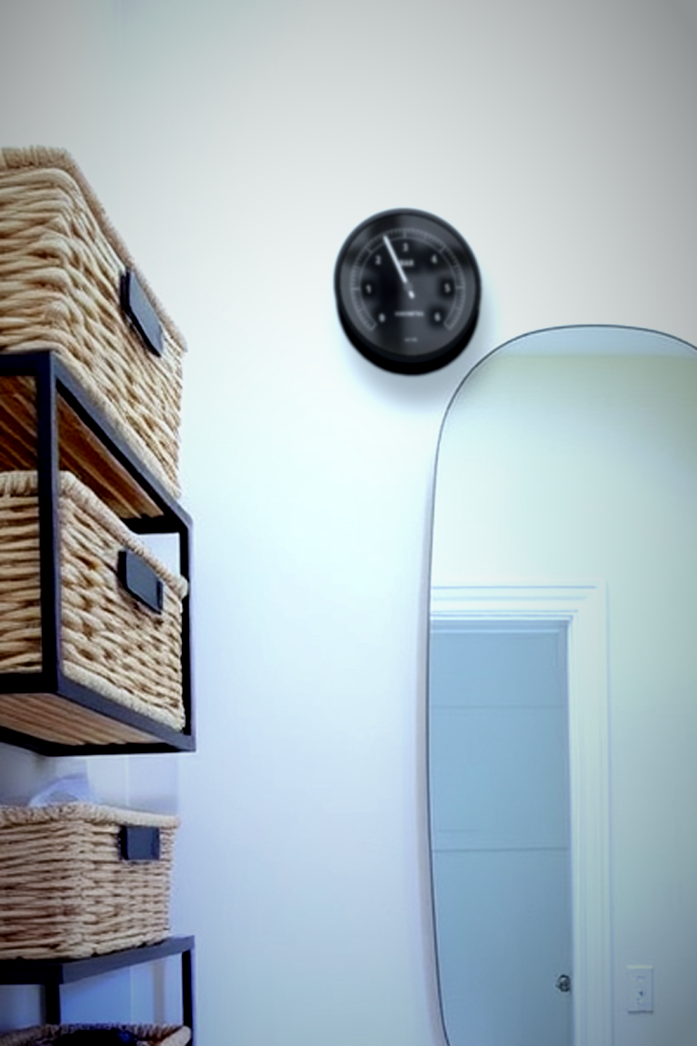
2.5 bar
